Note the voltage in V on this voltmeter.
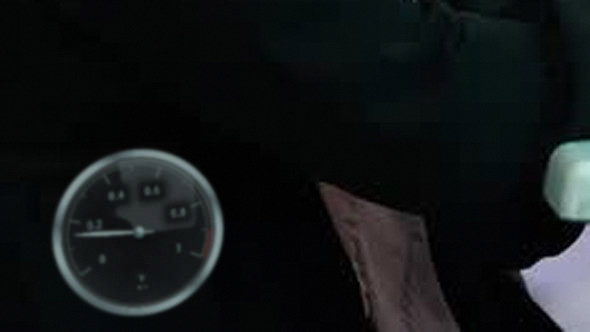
0.15 V
